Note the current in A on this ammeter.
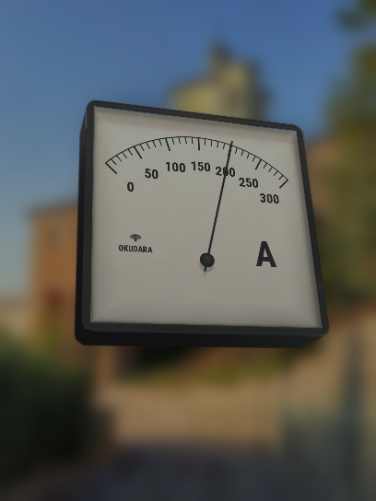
200 A
